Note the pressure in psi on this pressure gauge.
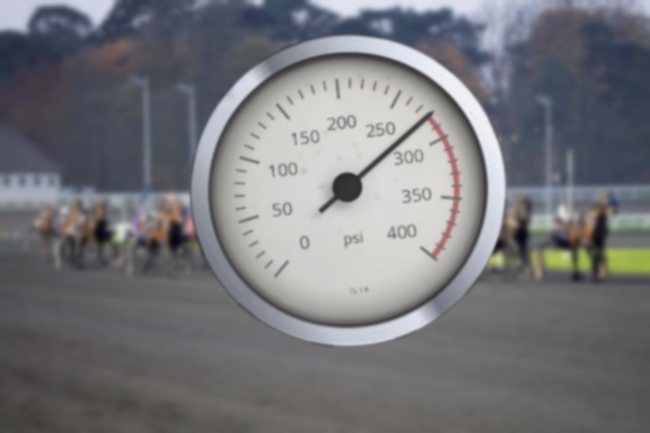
280 psi
